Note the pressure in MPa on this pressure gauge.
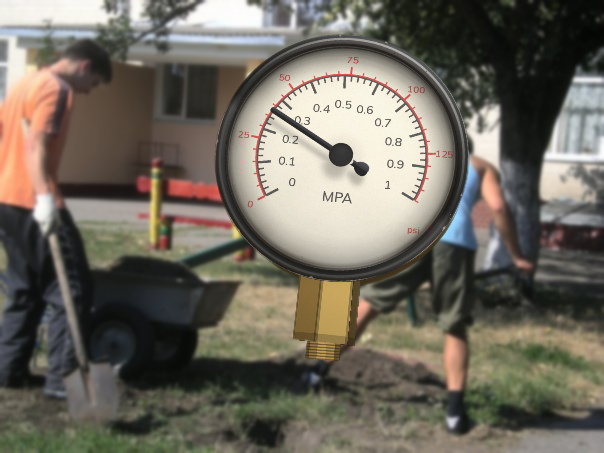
0.26 MPa
